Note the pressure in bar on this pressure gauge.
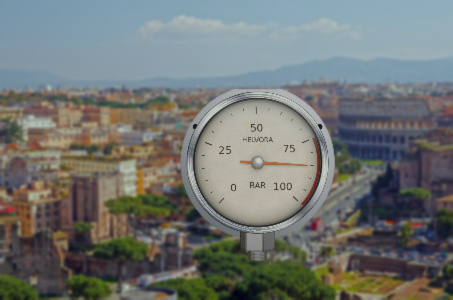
85 bar
